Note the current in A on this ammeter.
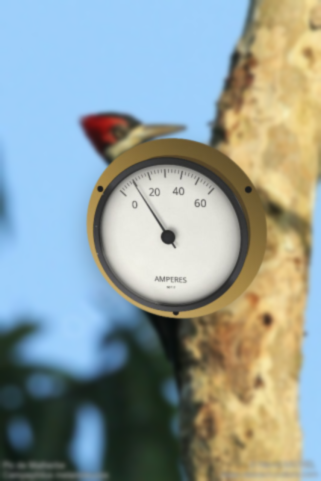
10 A
